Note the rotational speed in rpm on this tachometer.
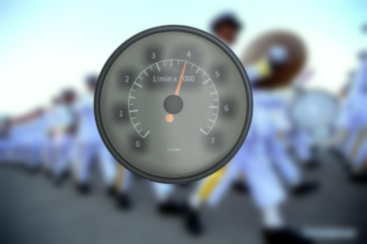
4000 rpm
